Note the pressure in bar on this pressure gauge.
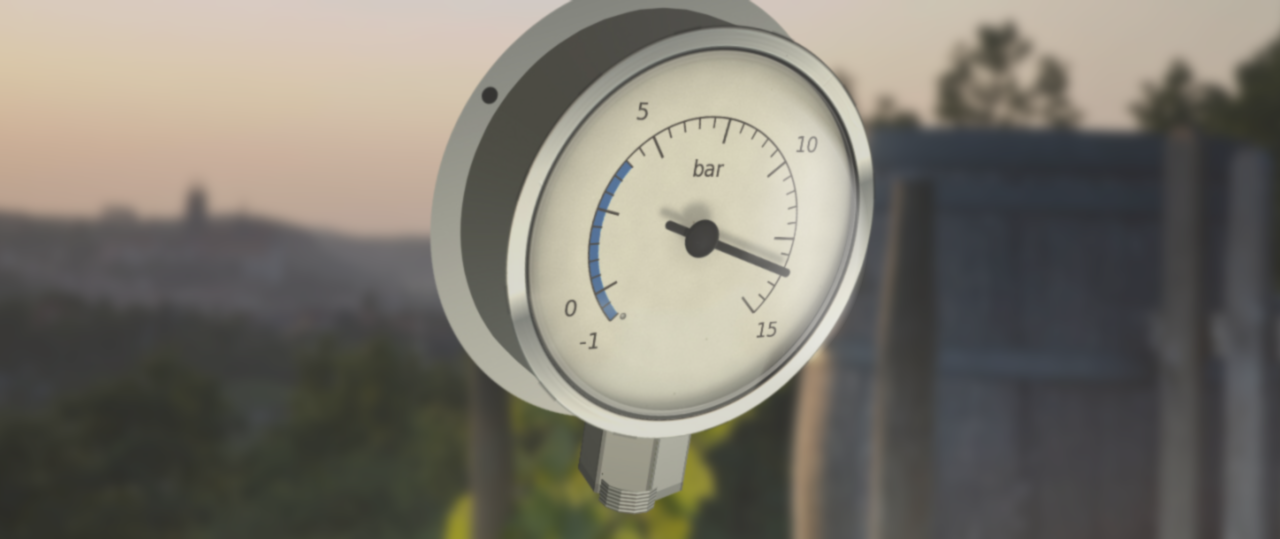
13.5 bar
